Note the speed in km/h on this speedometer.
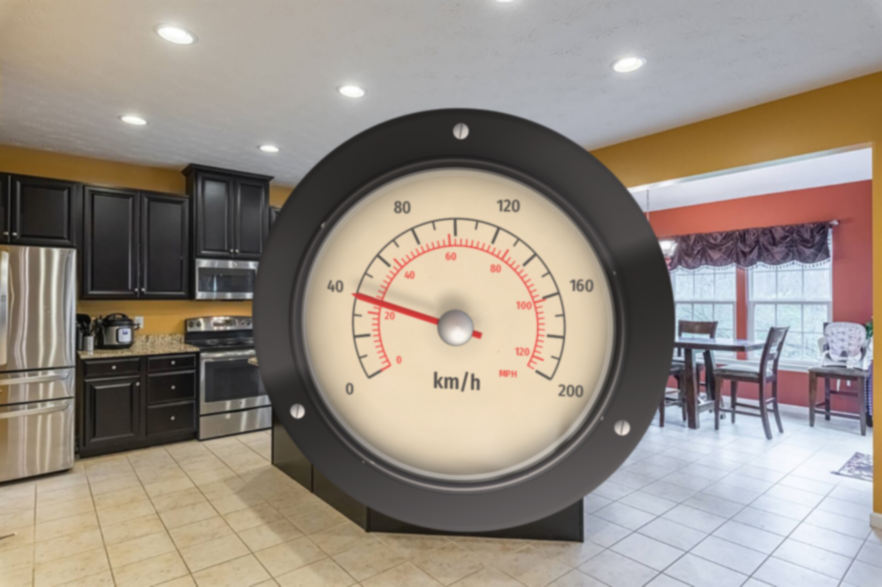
40 km/h
